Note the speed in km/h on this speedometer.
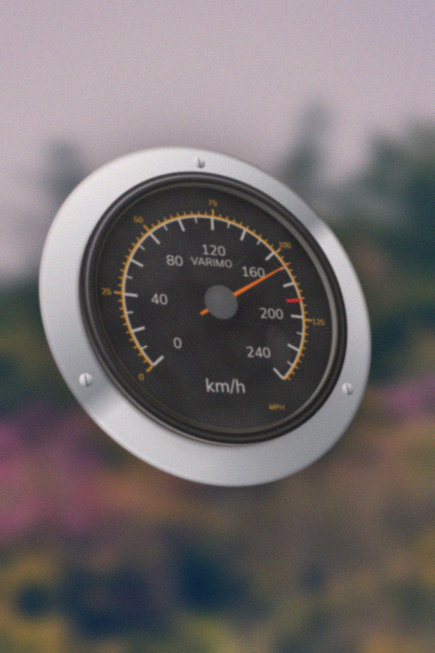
170 km/h
